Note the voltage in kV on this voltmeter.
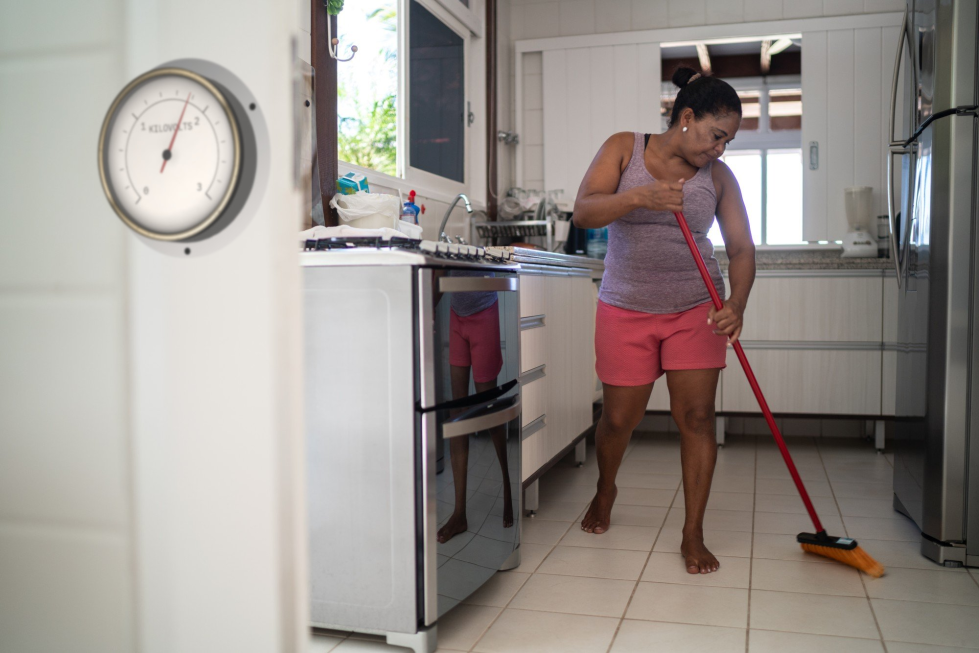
1.8 kV
